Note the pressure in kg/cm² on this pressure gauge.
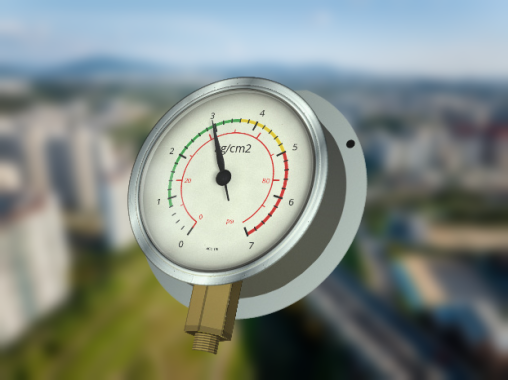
3 kg/cm²
